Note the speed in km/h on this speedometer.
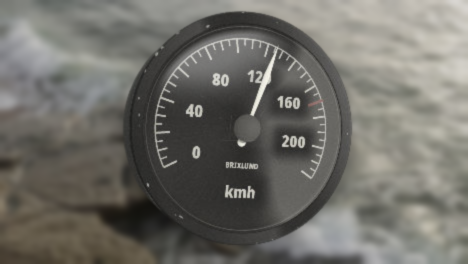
125 km/h
